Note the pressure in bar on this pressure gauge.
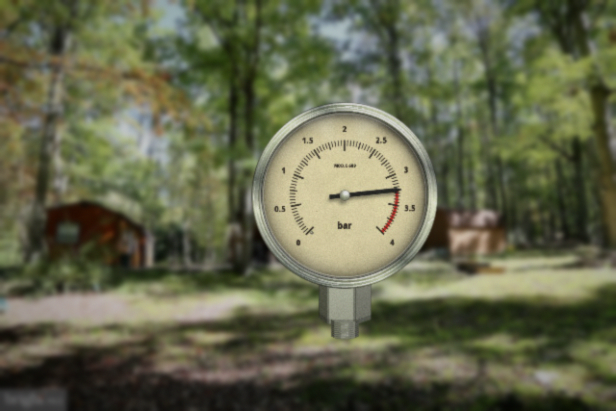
3.25 bar
